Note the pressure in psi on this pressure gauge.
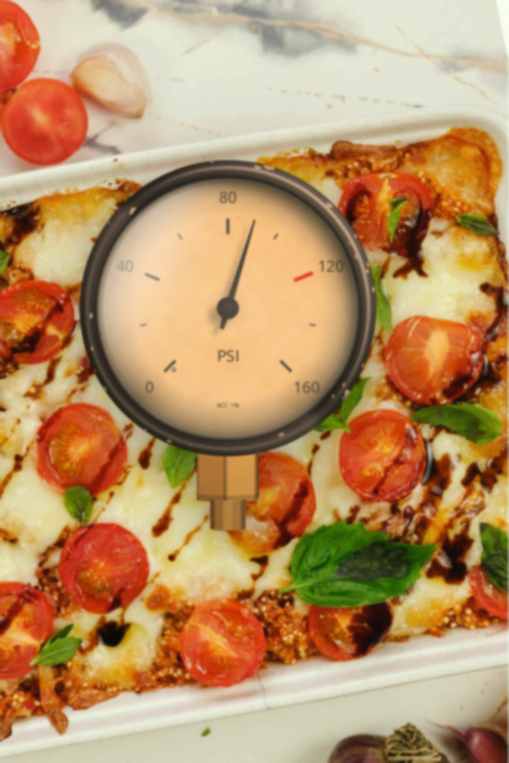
90 psi
